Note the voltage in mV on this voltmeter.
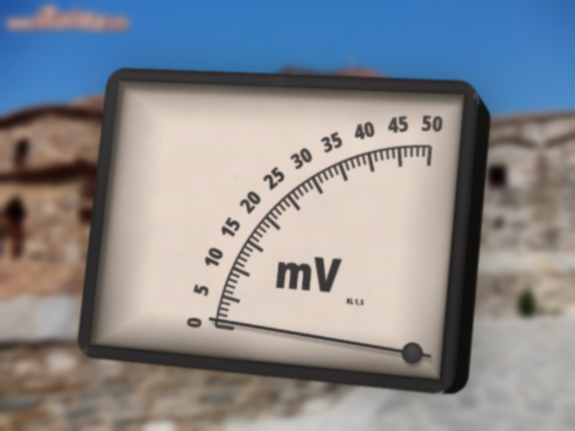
1 mV
